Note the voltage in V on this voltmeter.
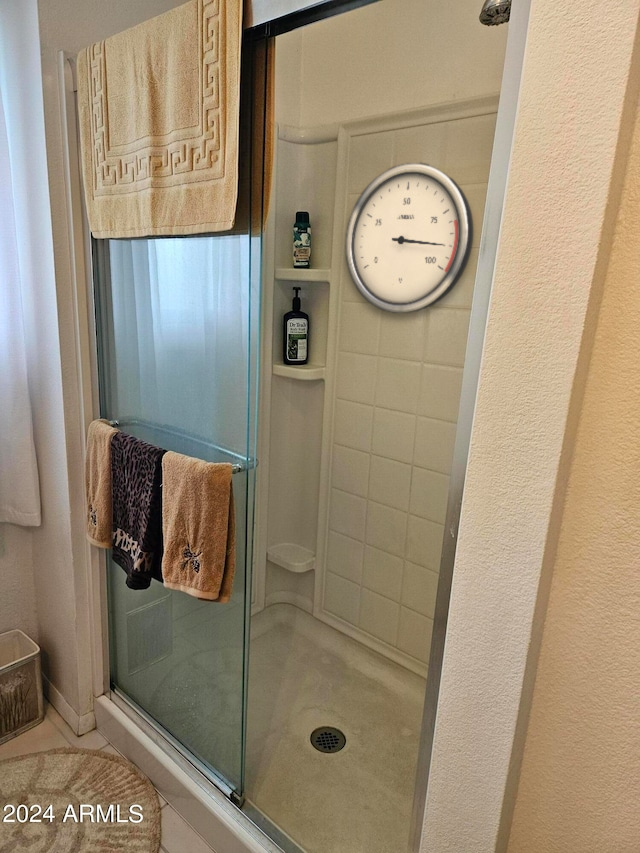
90 V
